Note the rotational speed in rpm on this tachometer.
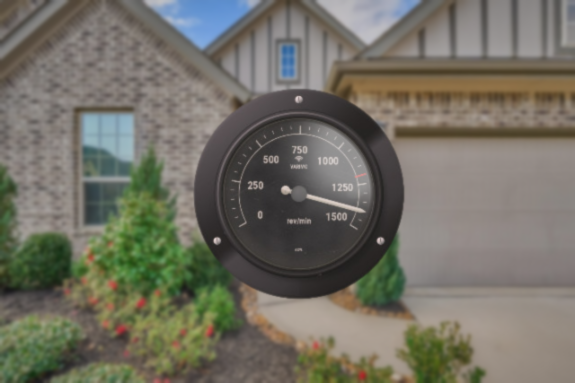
1400 rpm
